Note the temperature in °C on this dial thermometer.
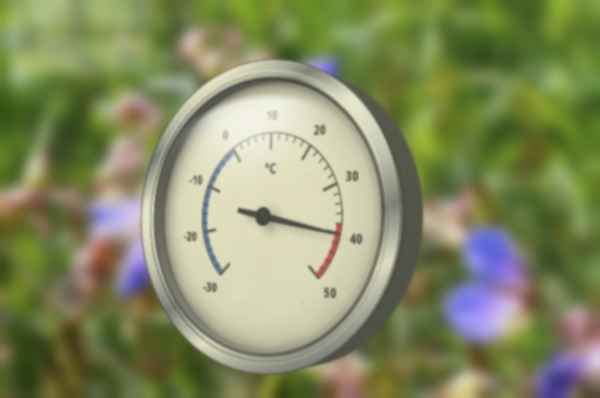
40 °C
